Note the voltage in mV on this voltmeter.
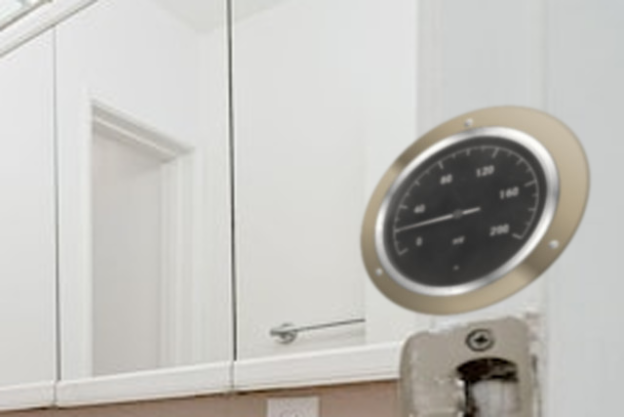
20 mV
